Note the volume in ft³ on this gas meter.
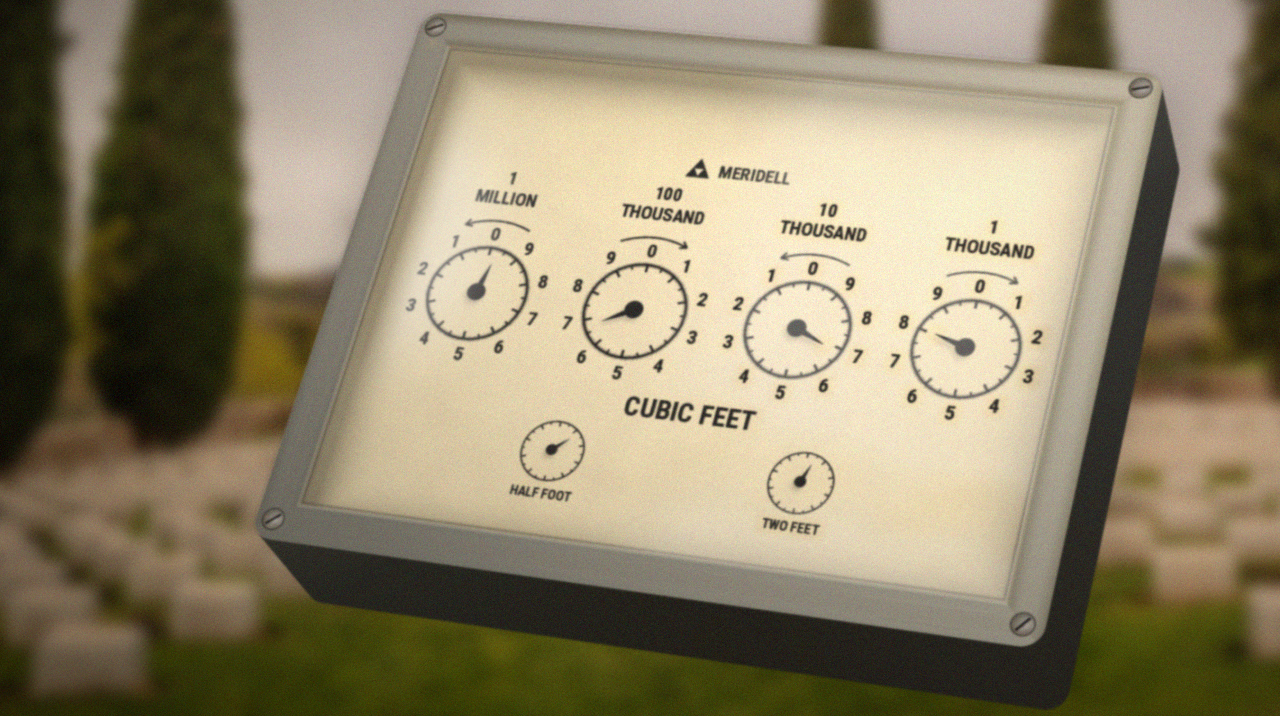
966800 ft³
